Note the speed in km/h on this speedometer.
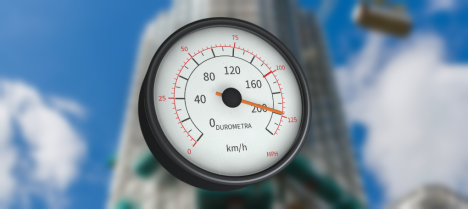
200 km/h
